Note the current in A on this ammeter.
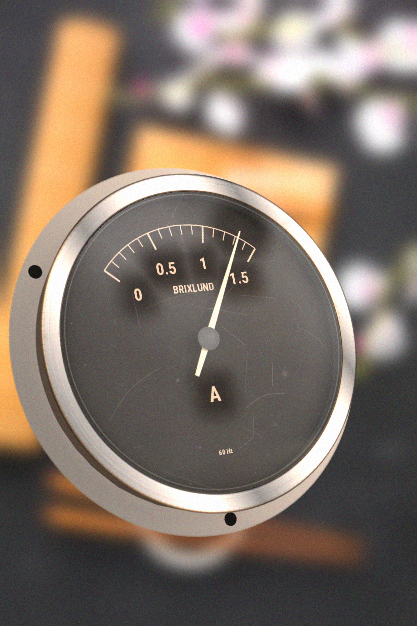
1.3 A
